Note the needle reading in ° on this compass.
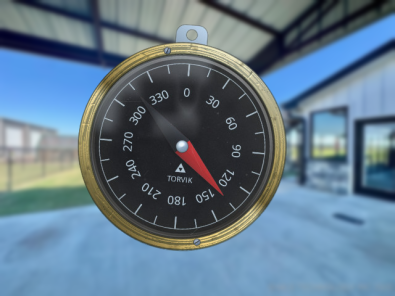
135 °
